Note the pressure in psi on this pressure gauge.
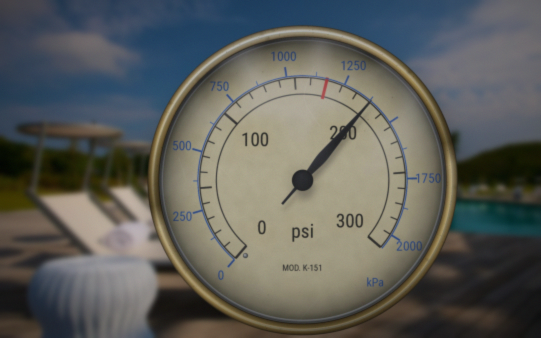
200 psi
